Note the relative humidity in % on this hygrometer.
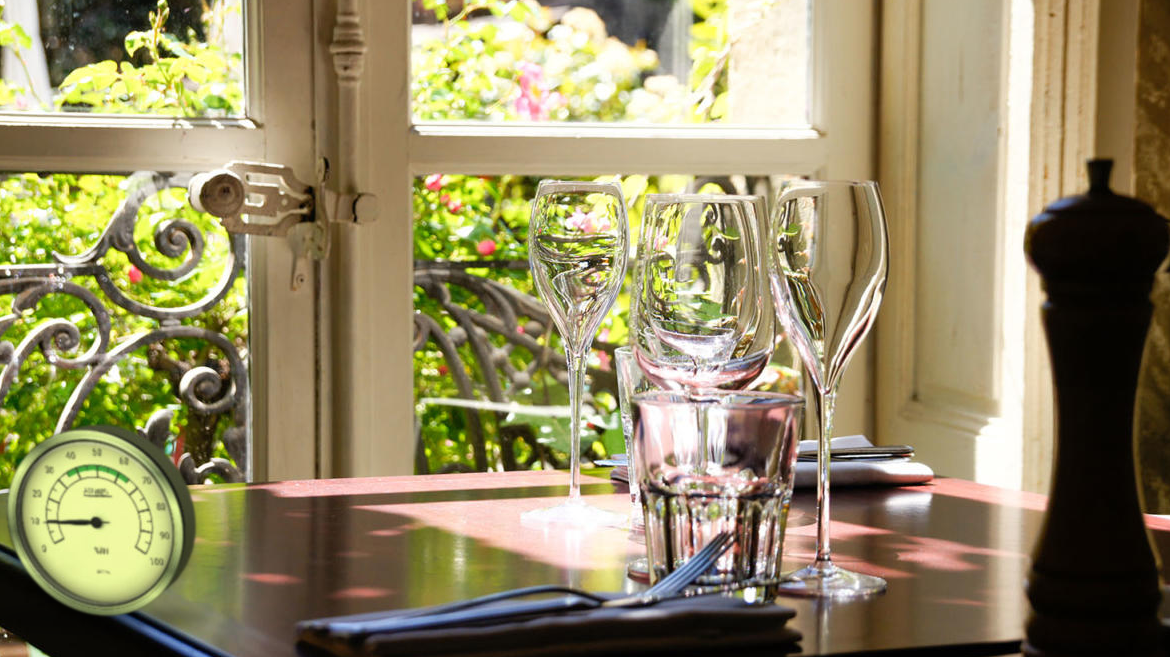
10 %
